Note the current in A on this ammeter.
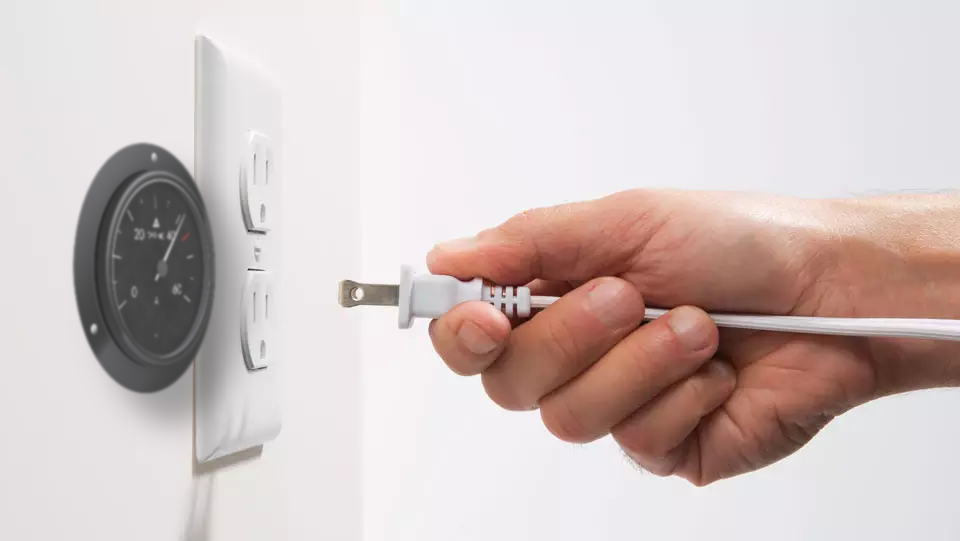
40 A
